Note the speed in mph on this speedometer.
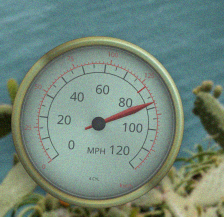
87.5 mph
